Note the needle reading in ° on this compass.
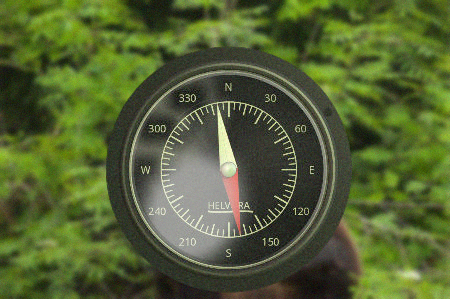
170 °
